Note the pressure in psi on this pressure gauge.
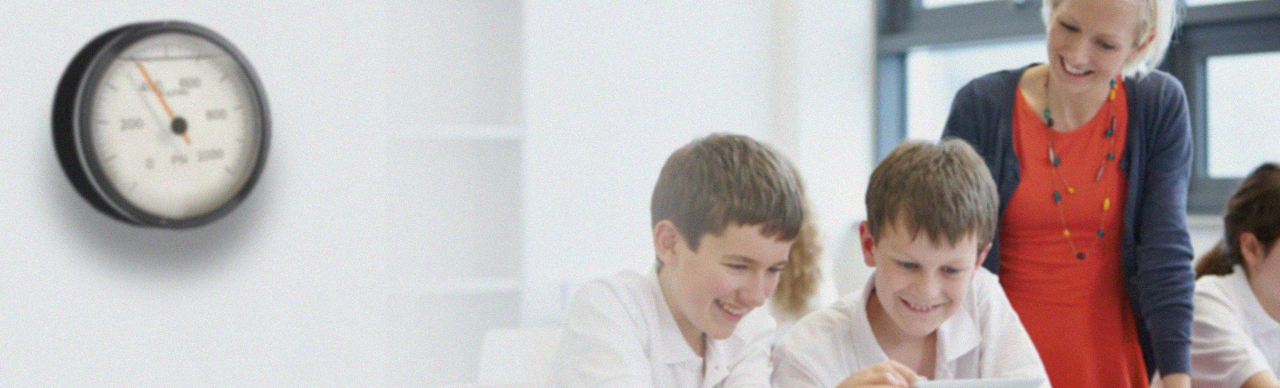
400 psi
